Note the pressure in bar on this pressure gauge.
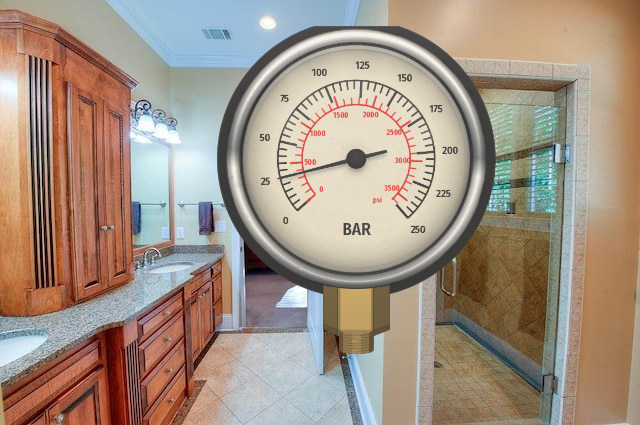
25 bar
